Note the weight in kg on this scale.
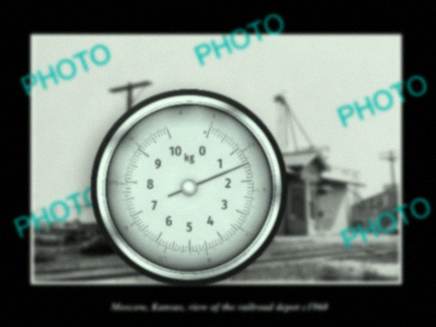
1.5 kg
